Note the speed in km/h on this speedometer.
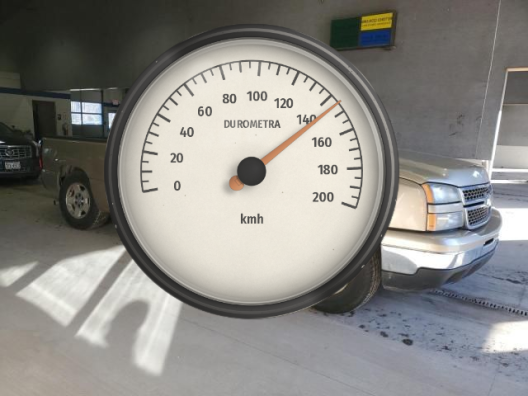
145 km/h
